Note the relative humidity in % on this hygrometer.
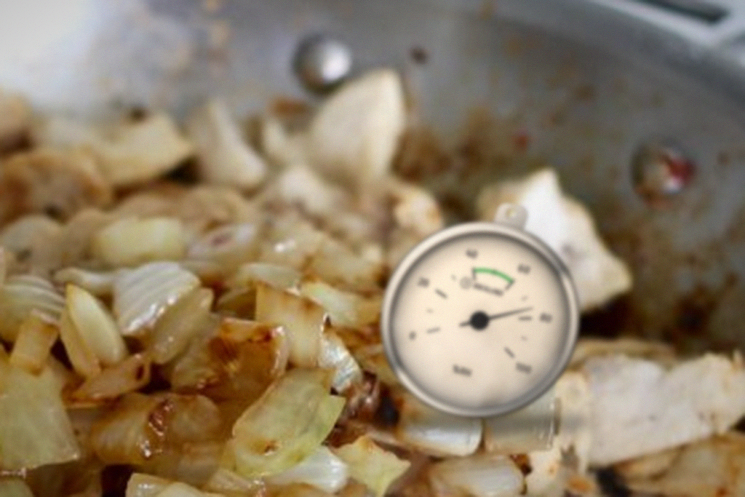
75 %
